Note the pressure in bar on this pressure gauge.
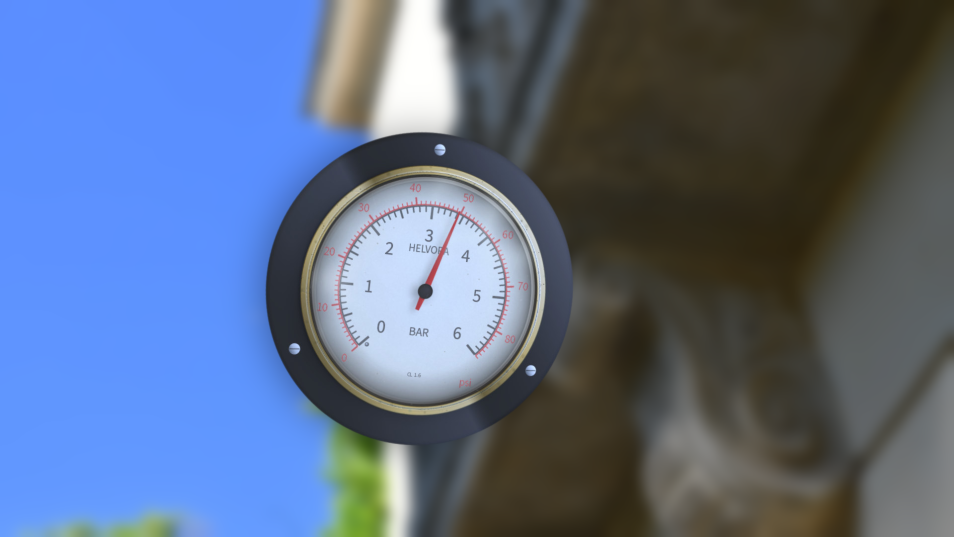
3.4 bar
